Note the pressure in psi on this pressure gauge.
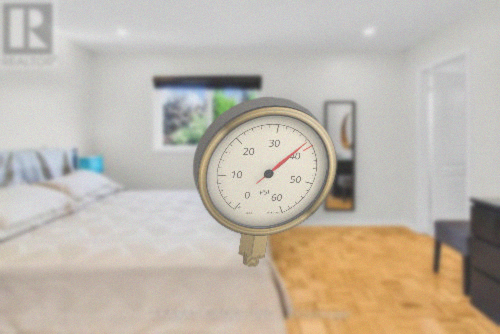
38 psi
